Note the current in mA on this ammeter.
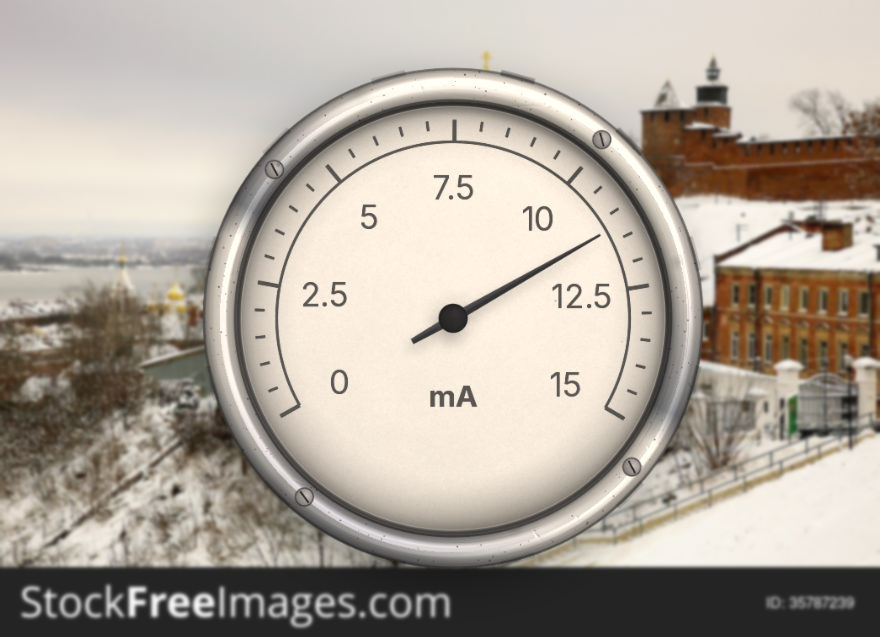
11.25 mA
